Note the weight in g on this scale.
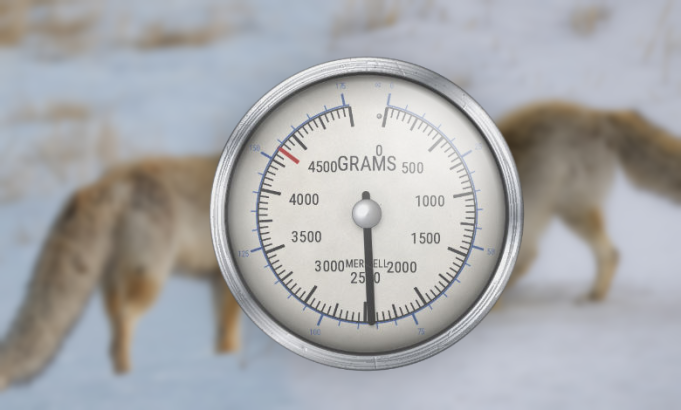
2450 g
